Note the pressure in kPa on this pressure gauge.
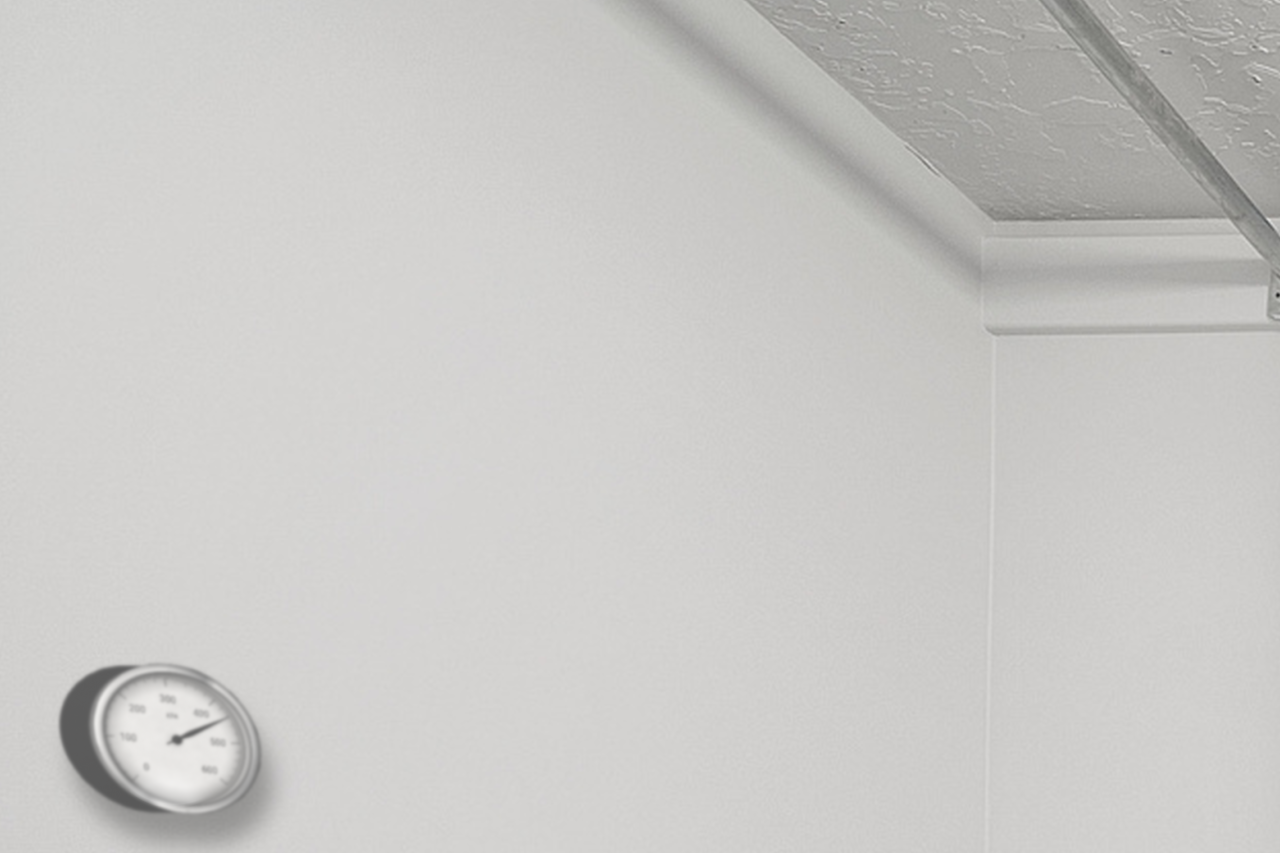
440 kPa
